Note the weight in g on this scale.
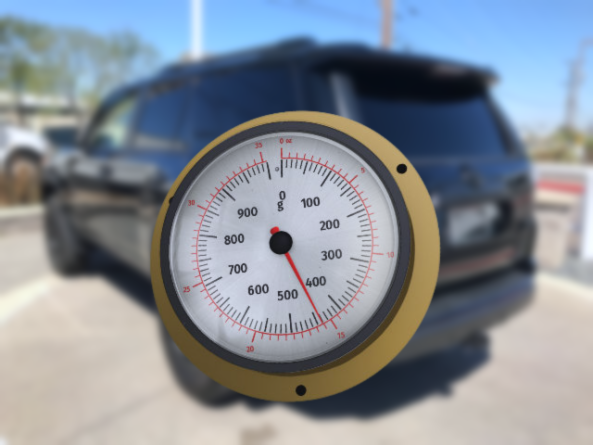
440 g
